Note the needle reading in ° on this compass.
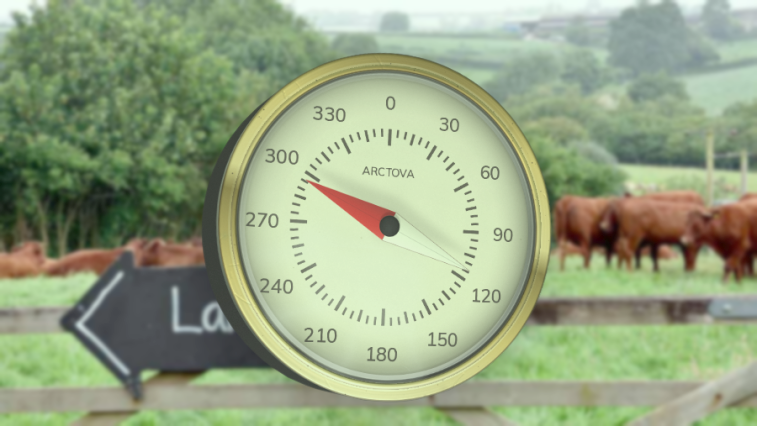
295 °
